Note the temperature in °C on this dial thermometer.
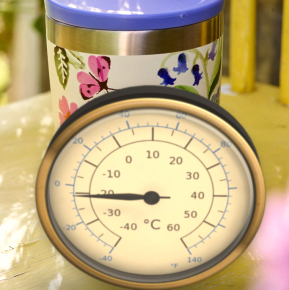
-20 °C
